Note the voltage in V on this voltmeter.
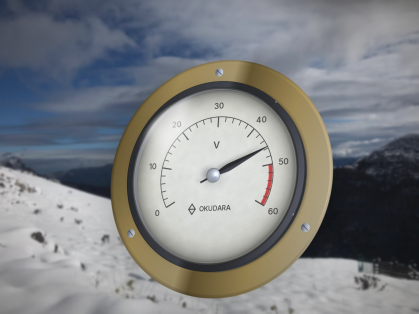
46 V
